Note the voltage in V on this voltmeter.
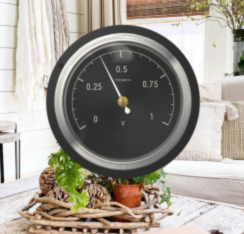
0.4 V
